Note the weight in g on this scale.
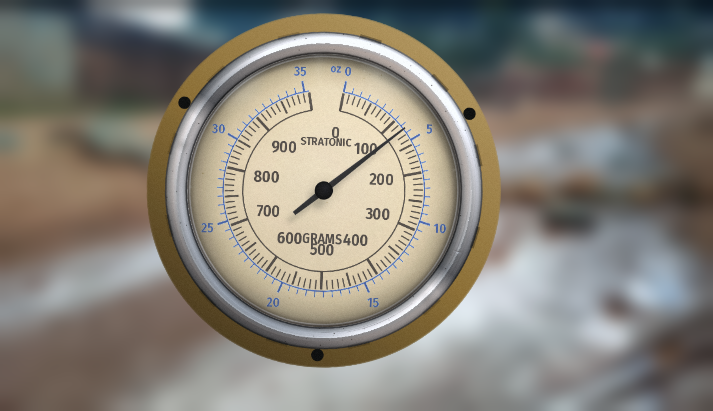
120 g
